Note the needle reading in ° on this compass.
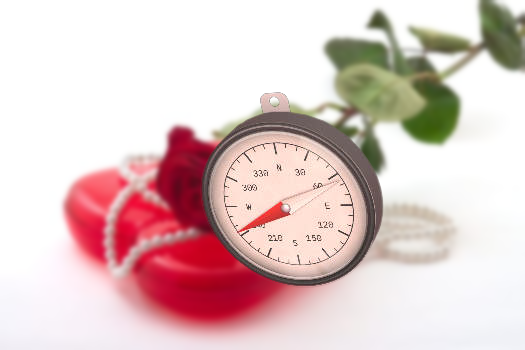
245 °
